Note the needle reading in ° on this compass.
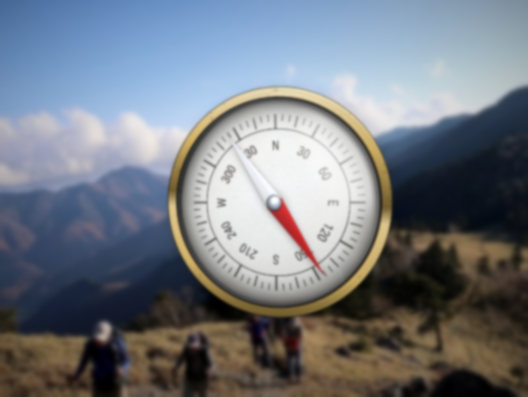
145 °
